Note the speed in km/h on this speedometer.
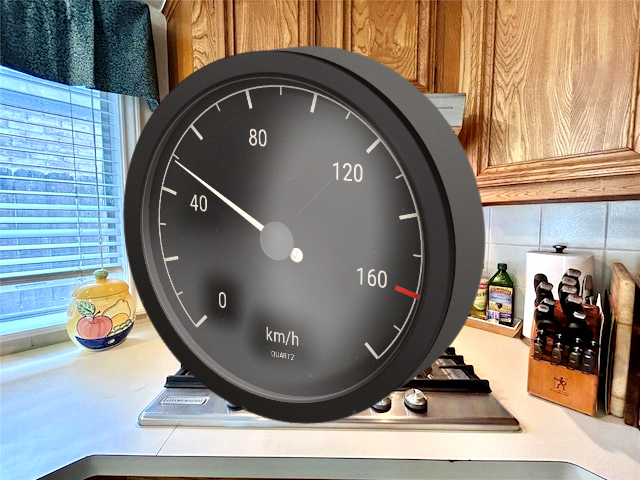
50 km/h
